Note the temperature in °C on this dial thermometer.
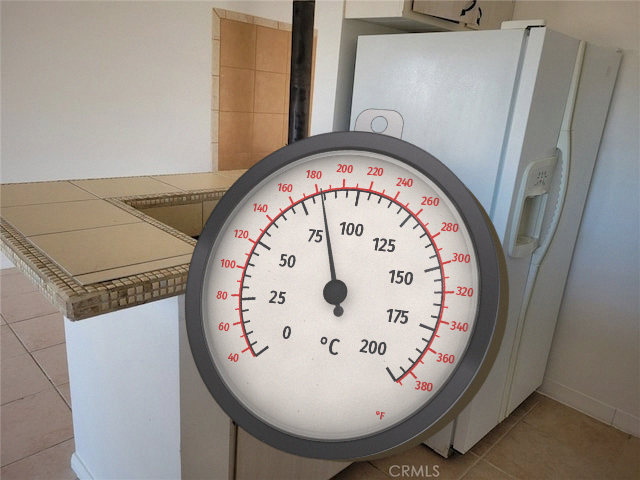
85 °C
